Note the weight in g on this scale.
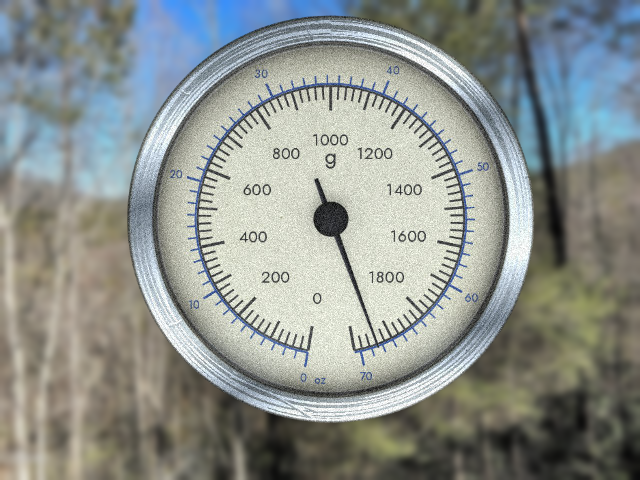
1940 g
